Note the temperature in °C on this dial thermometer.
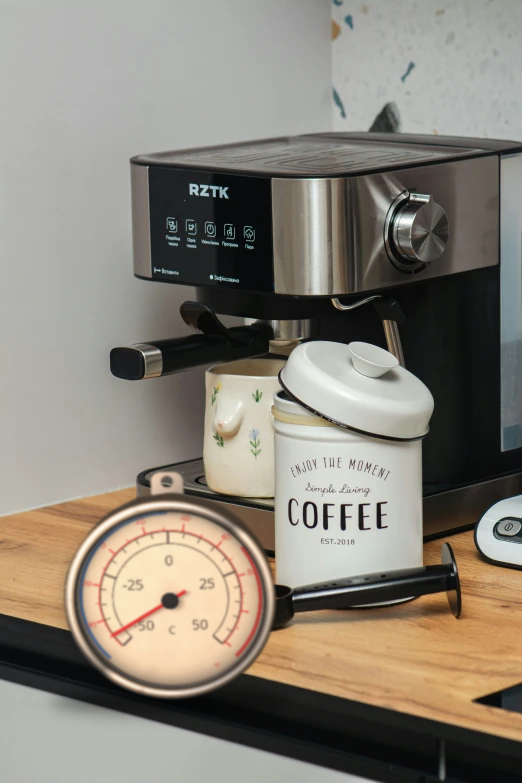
-45 °C
